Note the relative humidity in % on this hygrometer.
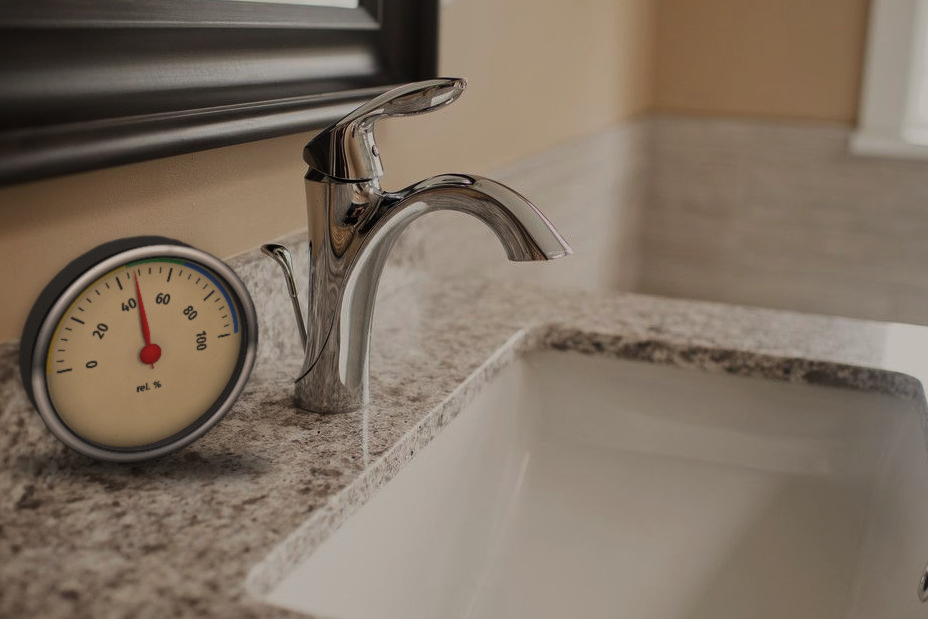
46 %
